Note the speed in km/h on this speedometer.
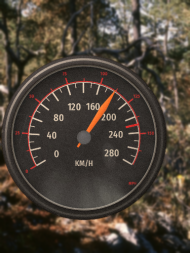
180 km/h
